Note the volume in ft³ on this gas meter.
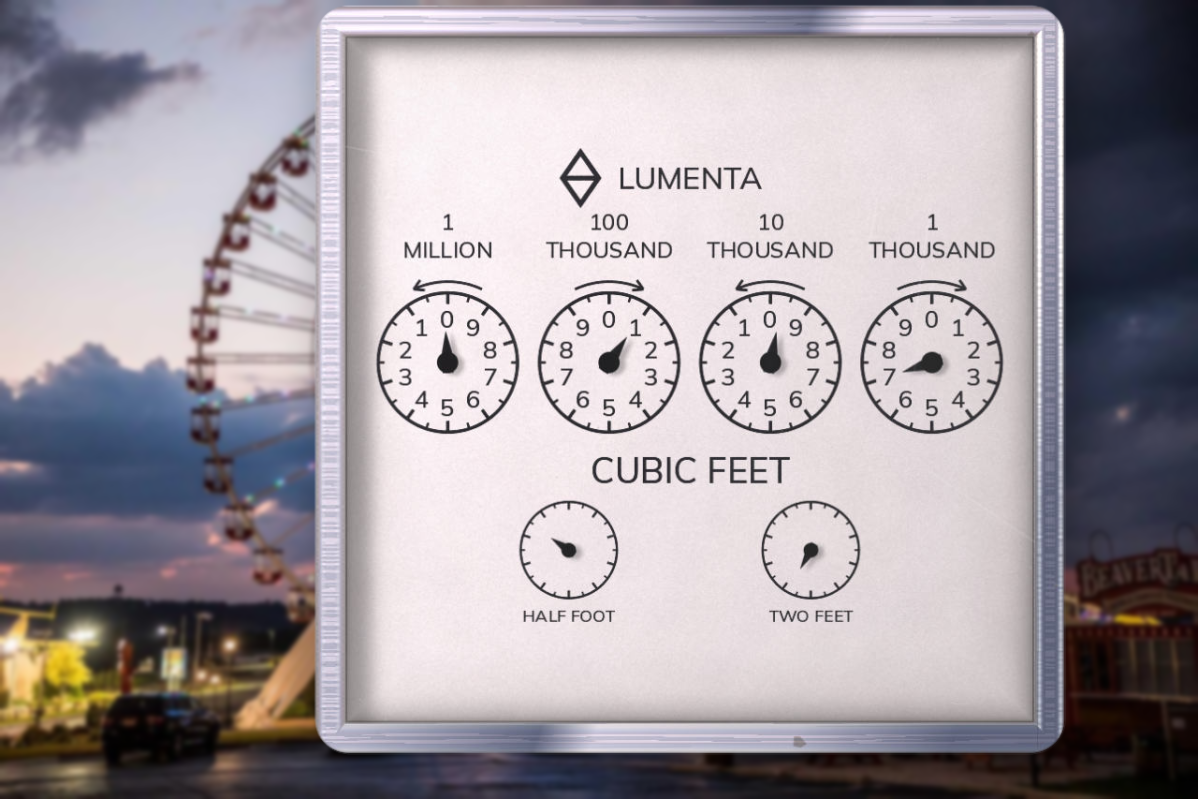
9700 ft³
